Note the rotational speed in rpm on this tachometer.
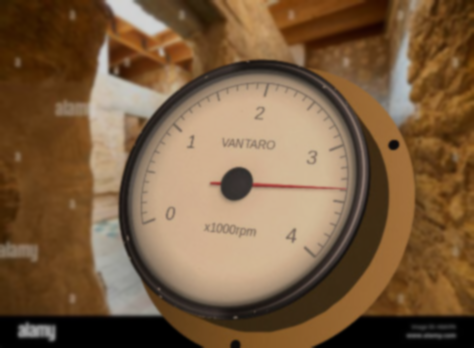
3400 rpm
